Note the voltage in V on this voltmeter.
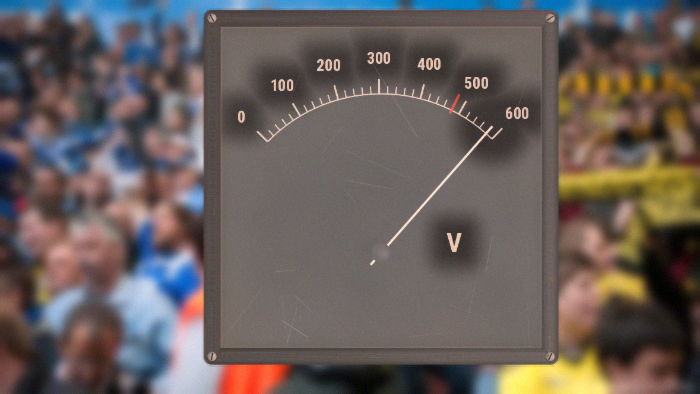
580 V
